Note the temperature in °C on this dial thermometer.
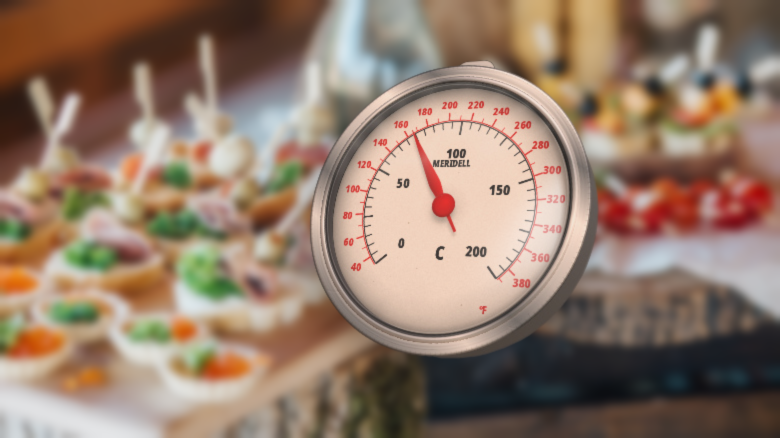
75 °C
